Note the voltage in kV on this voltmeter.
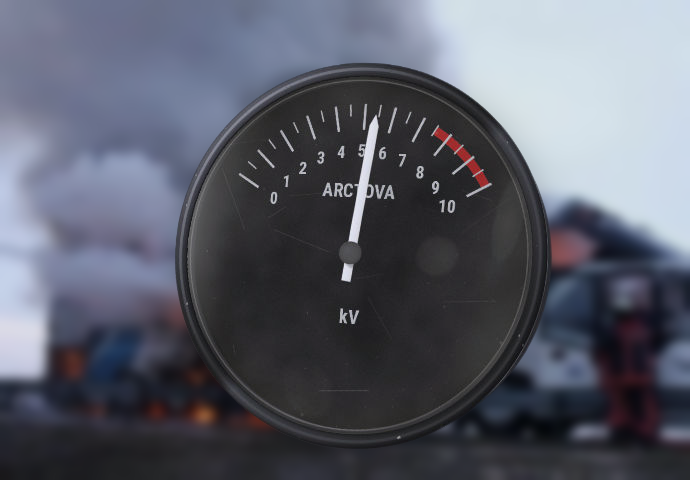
5.5 kV
